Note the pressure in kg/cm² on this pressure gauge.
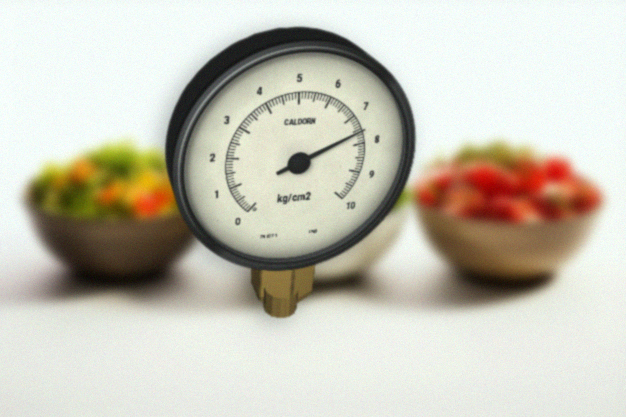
7.5 kg/cm²
